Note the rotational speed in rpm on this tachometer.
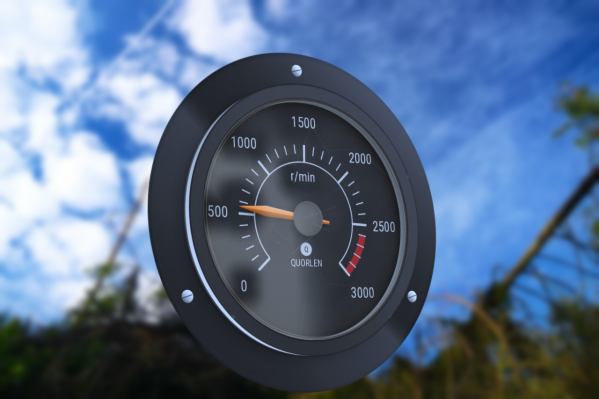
550 rpm
